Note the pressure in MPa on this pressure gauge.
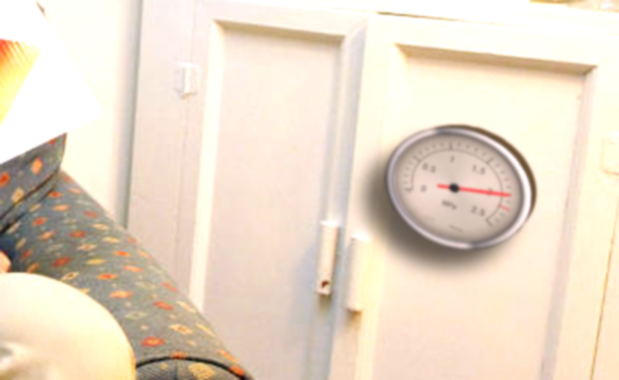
2 MPa
